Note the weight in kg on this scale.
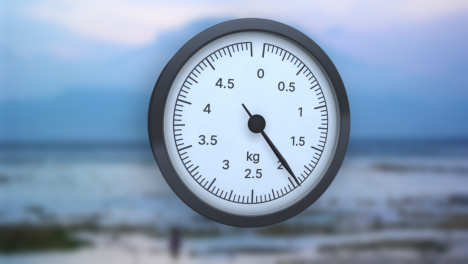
1.95 kg
